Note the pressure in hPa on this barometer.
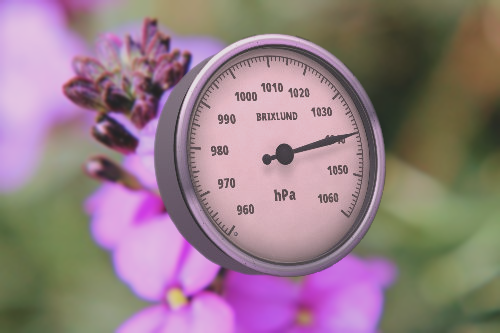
1040 hPa
